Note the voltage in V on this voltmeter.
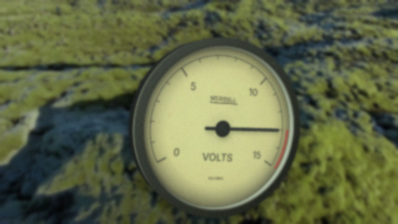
13 V
